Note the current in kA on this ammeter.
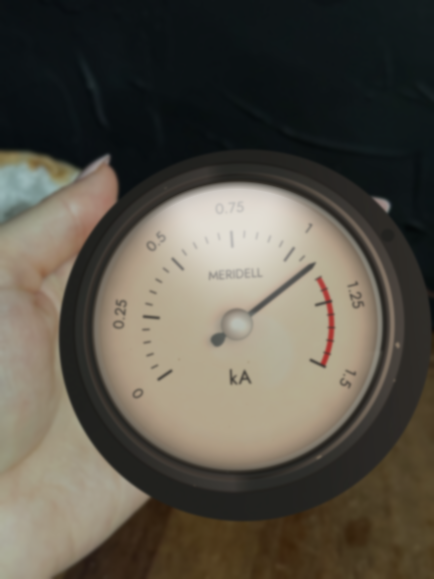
1.1 kA
